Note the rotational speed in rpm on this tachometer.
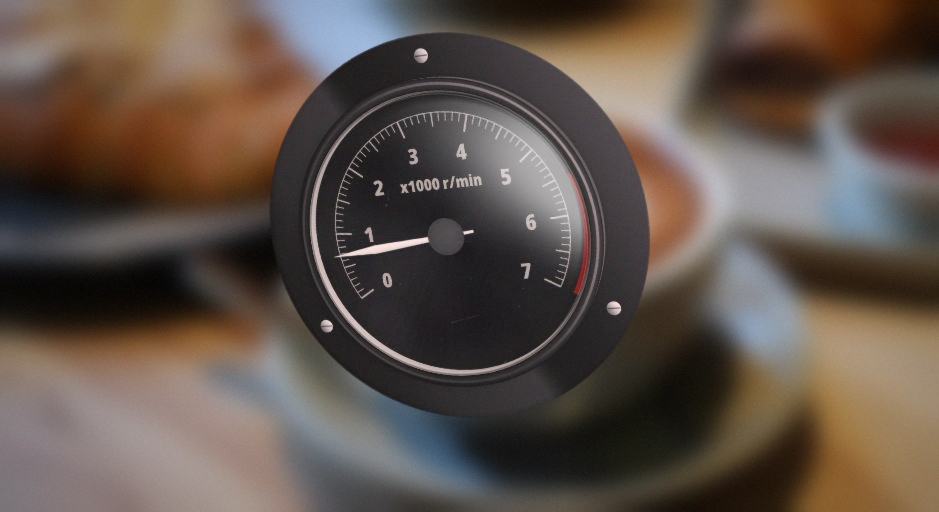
700 rpm
